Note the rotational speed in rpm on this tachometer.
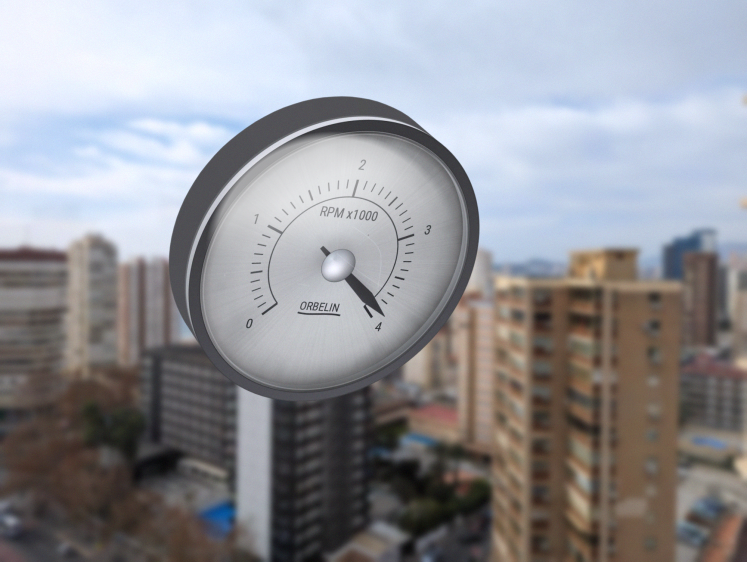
3900 rpm
